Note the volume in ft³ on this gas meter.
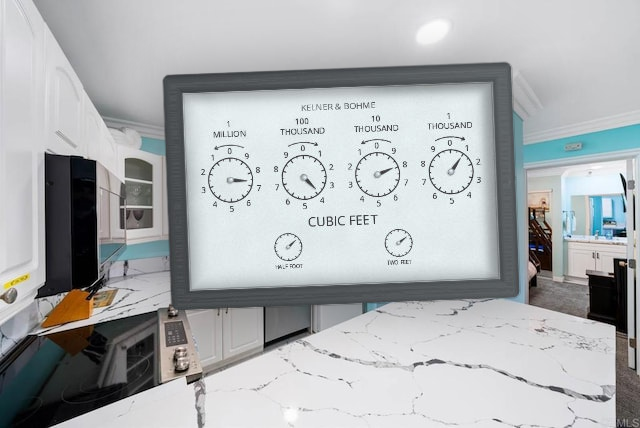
738100 ft³
